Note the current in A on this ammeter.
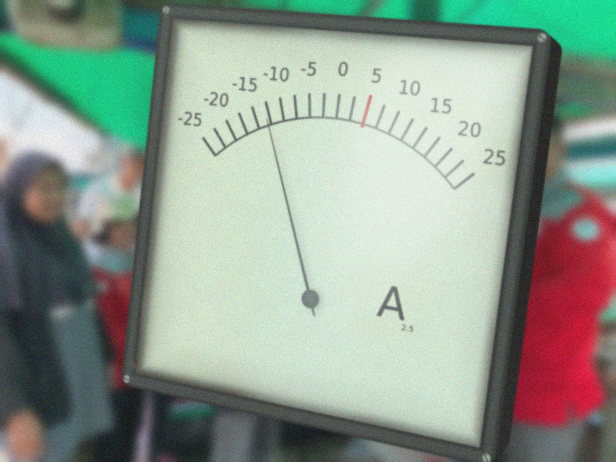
-12.5 A
